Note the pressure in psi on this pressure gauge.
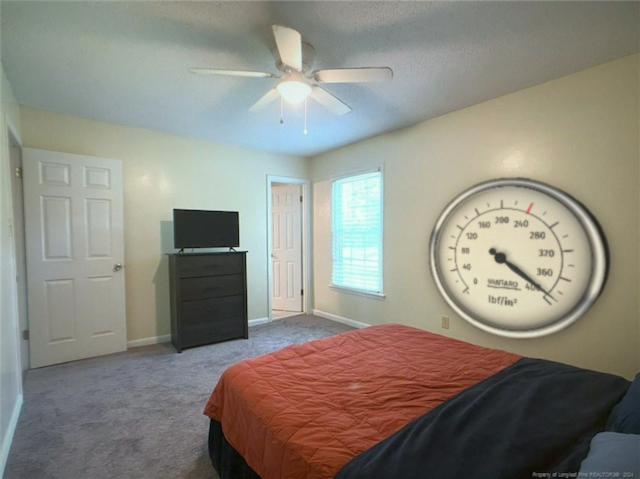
390 psi
